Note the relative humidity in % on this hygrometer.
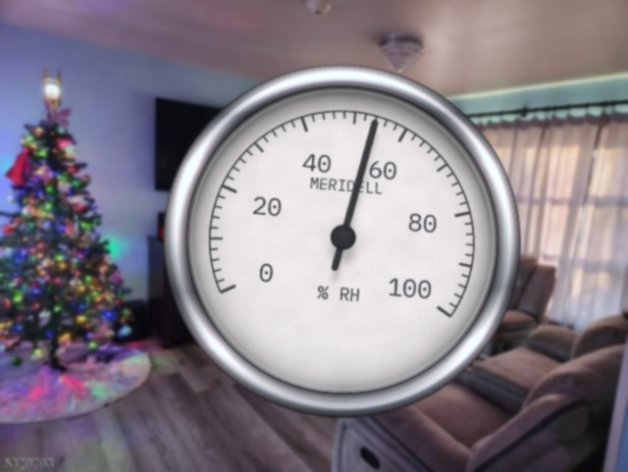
54 %
